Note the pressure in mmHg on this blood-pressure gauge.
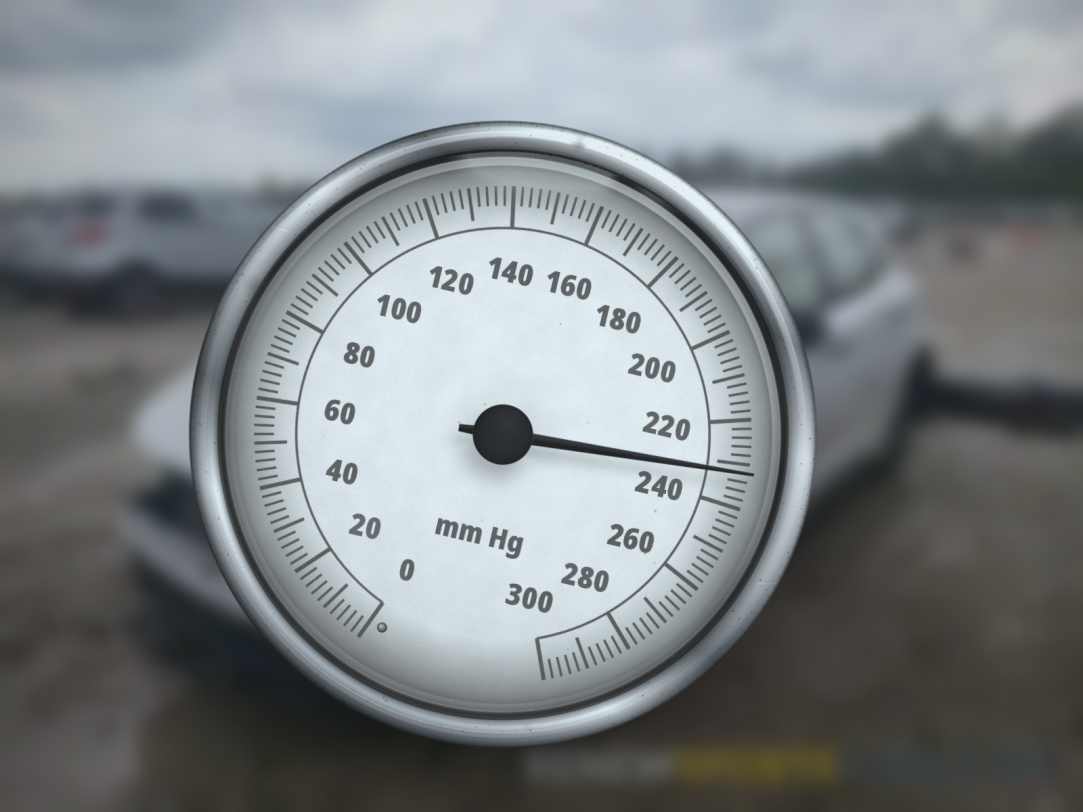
232 mmHg
